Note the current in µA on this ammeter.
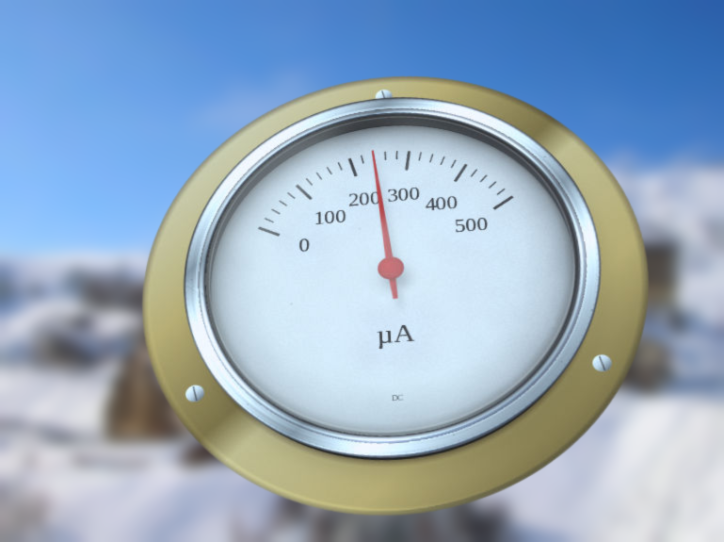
240 µA
